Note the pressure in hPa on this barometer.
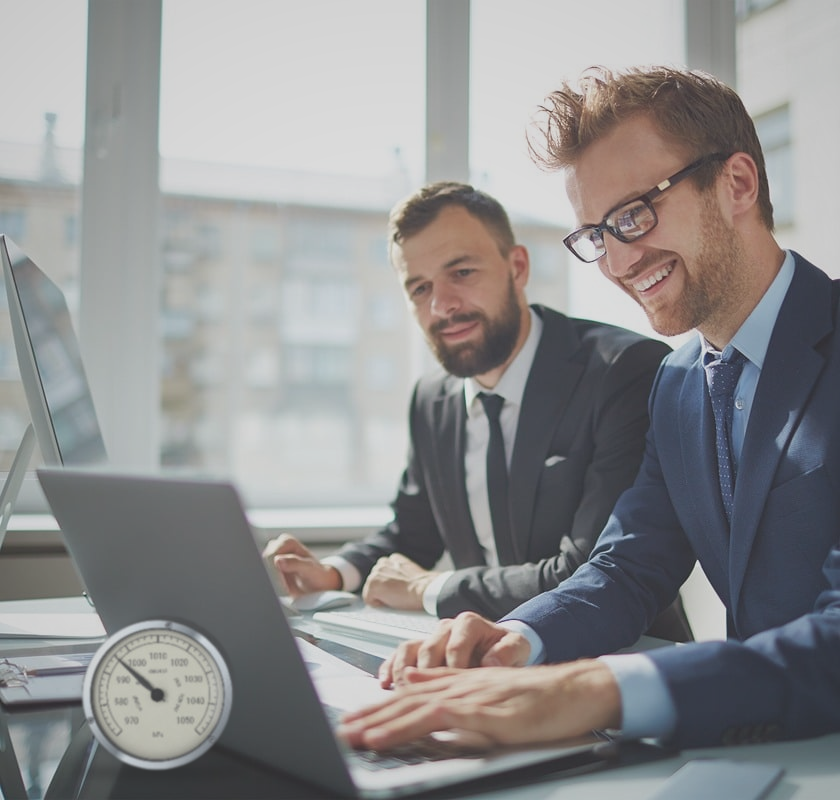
996 hPa
